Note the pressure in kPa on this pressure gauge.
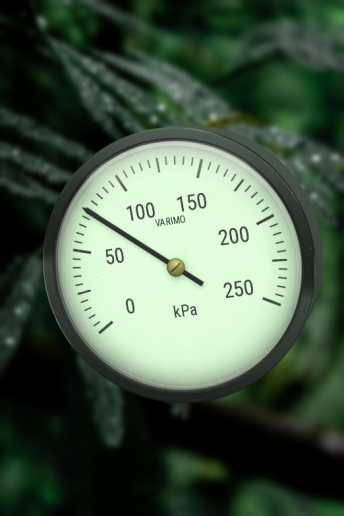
75 kPa
